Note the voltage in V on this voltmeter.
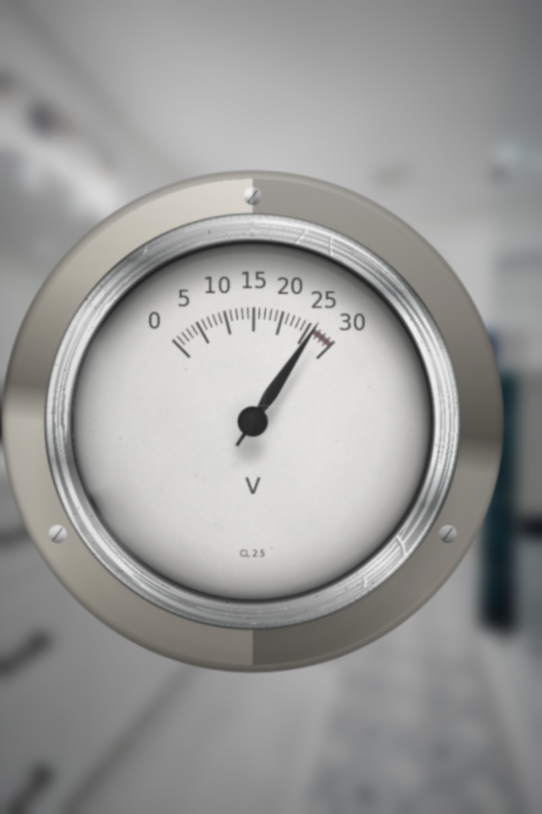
26 V
